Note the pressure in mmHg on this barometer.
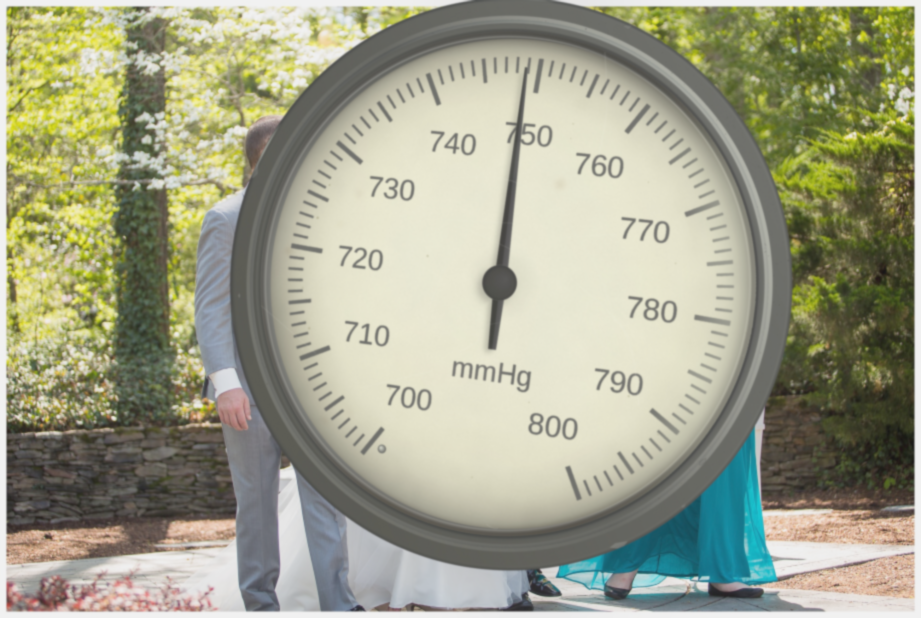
749 mmHg
